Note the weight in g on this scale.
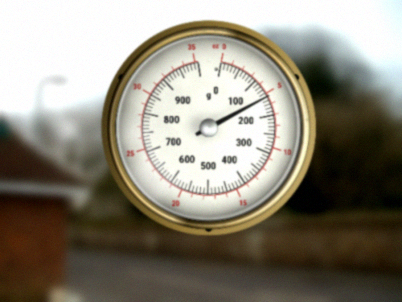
150 g
